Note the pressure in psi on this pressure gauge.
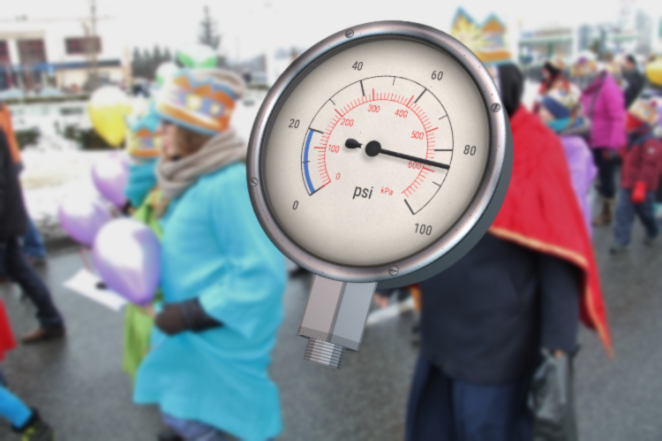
85 psi
